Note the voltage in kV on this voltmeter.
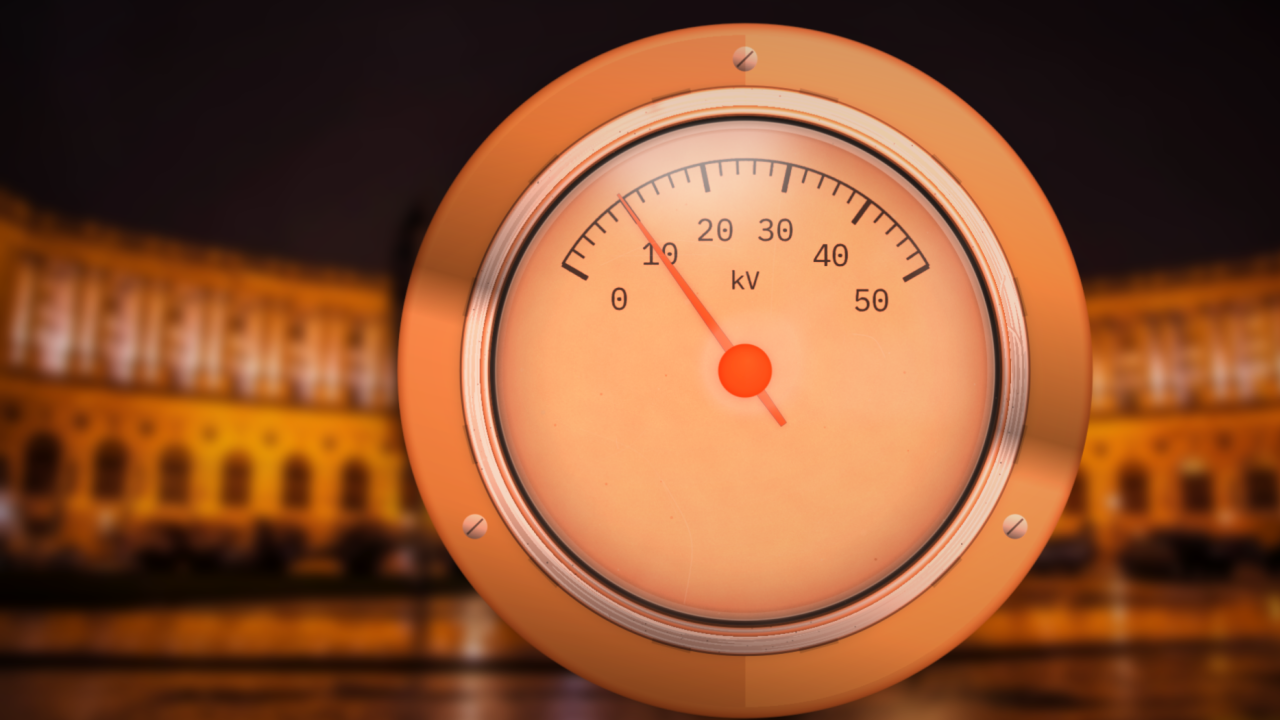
10 kV
